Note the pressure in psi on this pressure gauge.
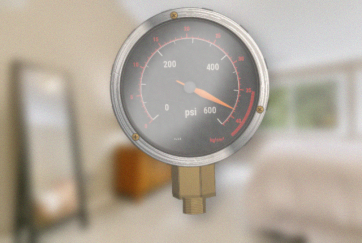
550 psi
